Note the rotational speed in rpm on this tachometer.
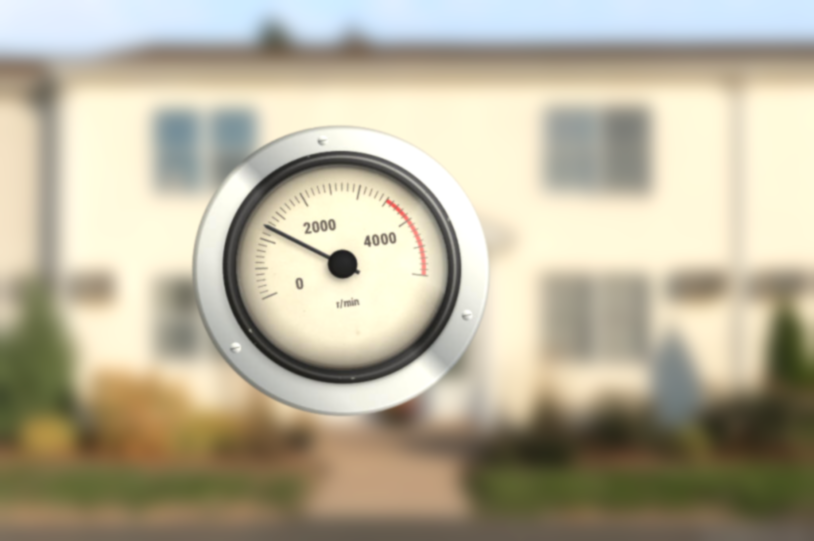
1200 rpm
